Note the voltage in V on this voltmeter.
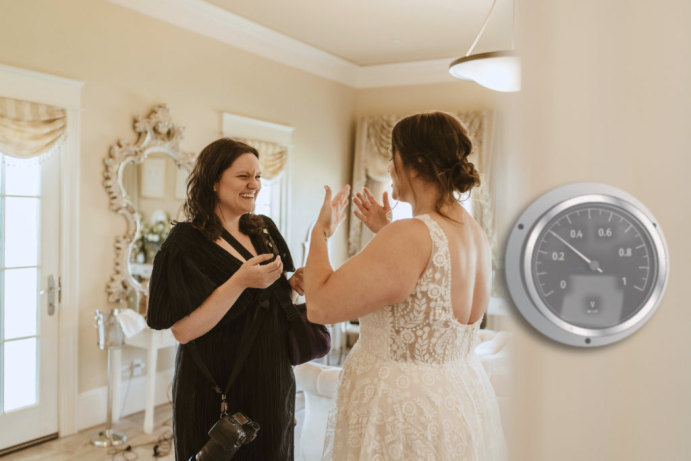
0.3 V
